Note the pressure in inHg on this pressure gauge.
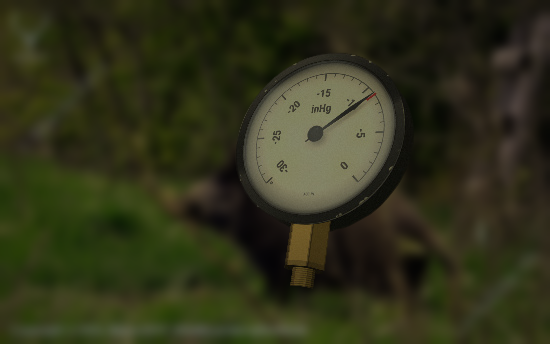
-9 inHg
